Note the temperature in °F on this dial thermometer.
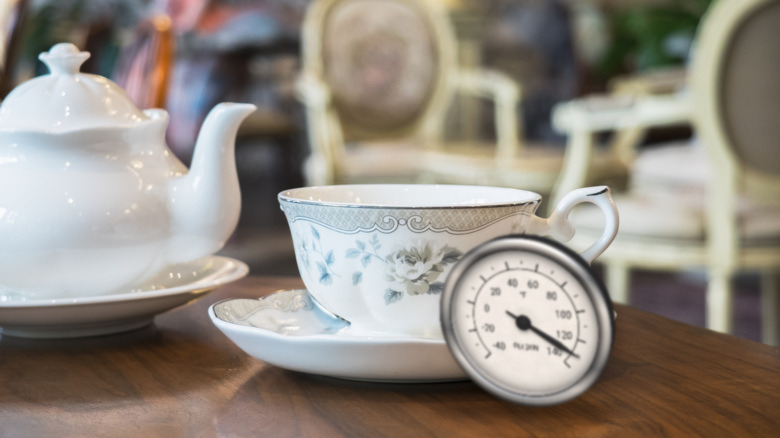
130 °F
